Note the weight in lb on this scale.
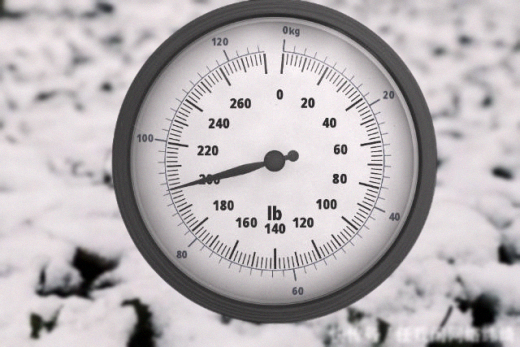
200 lb
